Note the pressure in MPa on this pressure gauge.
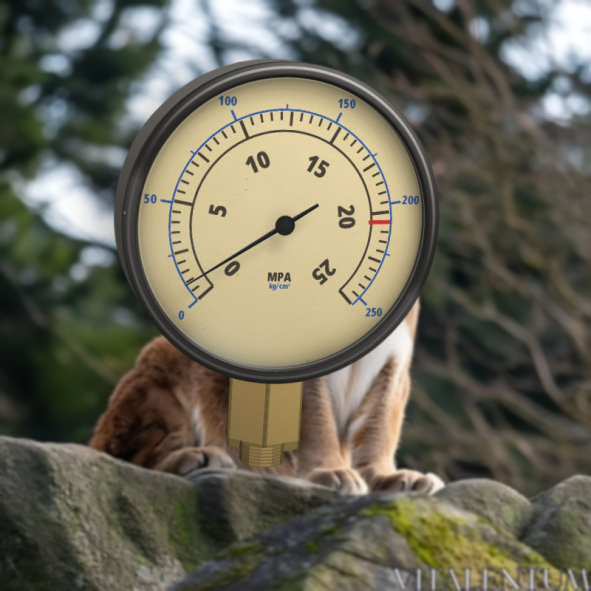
1 MPa
